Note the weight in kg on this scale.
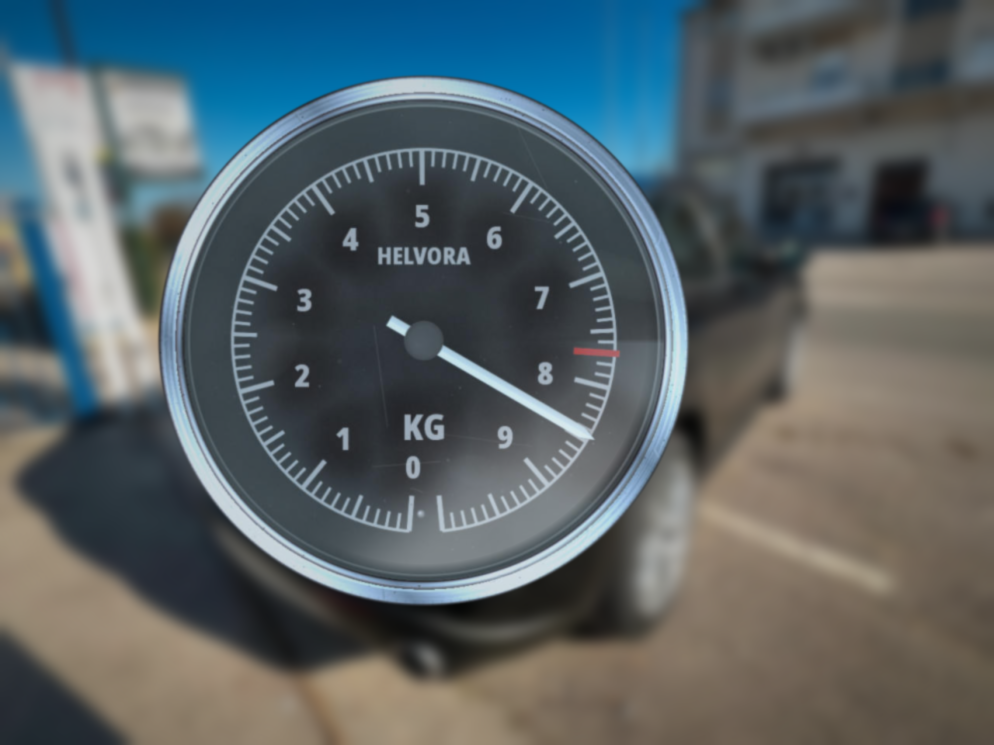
8.45 kg
